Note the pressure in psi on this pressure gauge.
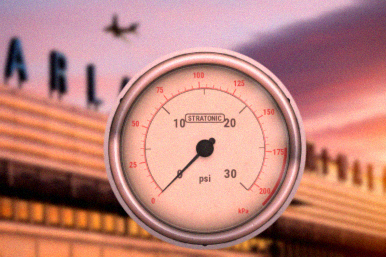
0 psi
